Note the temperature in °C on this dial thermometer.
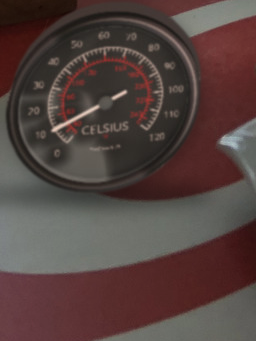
10 °C
